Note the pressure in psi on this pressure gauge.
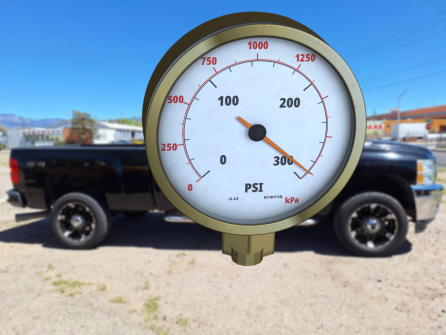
290 psi
